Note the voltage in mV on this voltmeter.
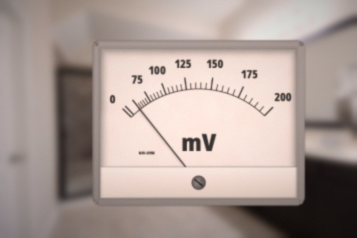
50 mV
